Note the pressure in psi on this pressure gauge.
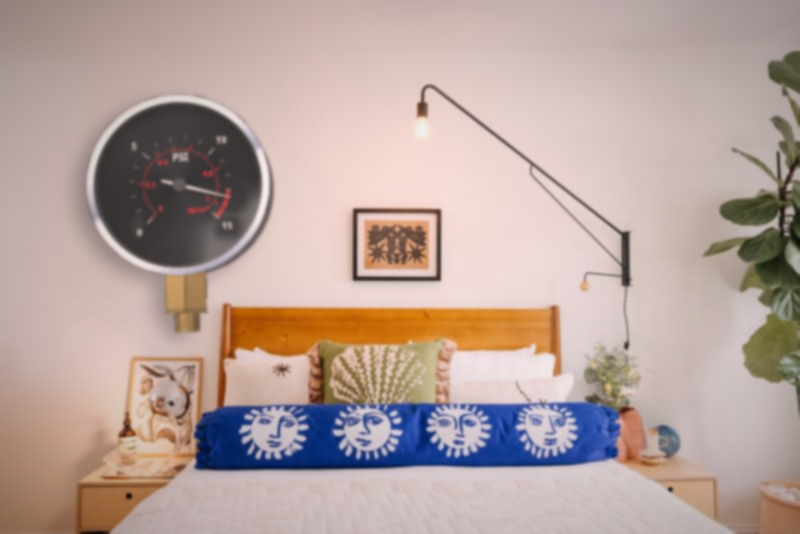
13.5 psi
